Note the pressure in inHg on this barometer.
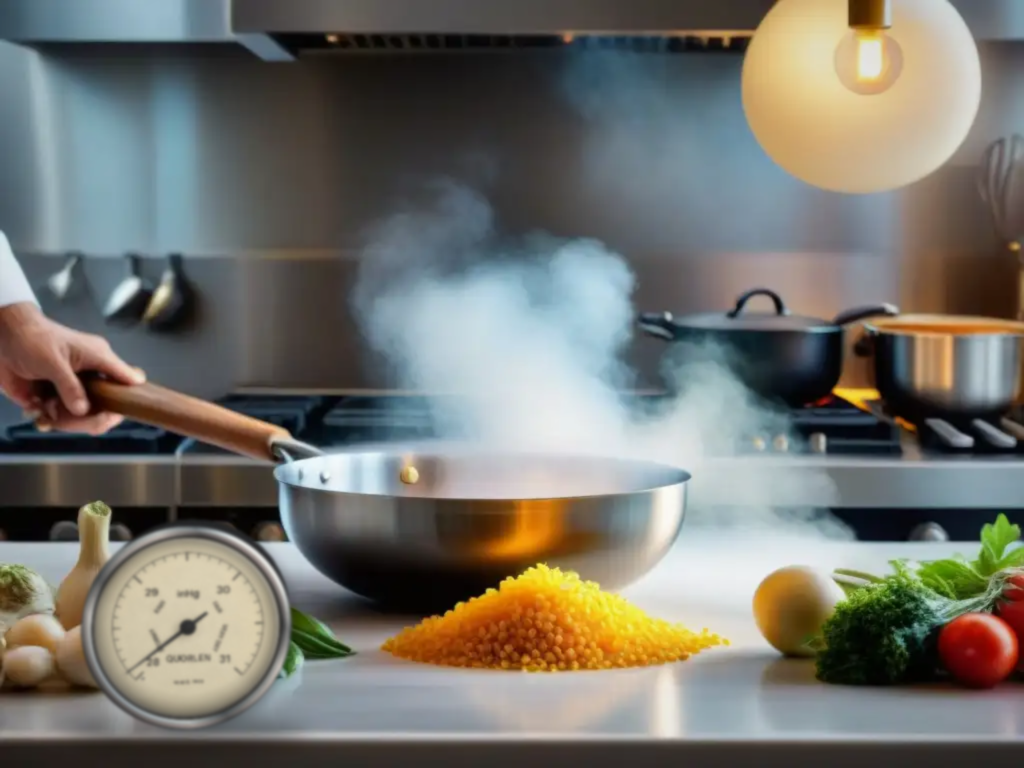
28.1 inHg
